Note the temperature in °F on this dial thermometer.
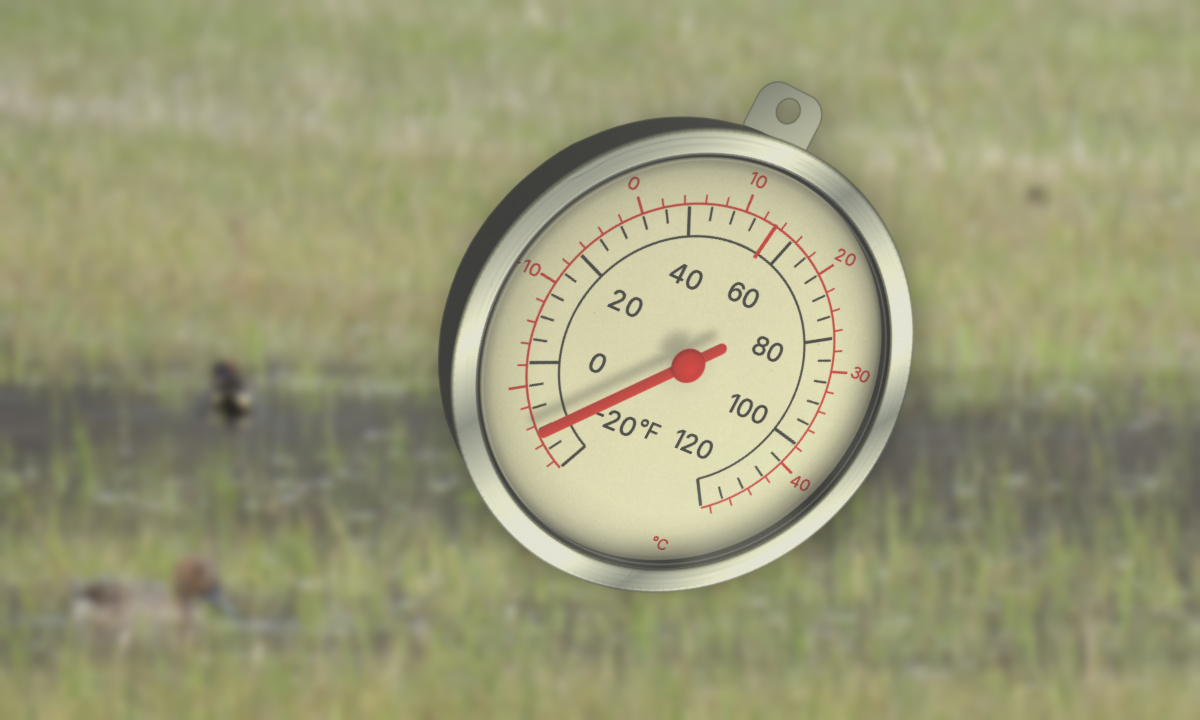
-12 °F
